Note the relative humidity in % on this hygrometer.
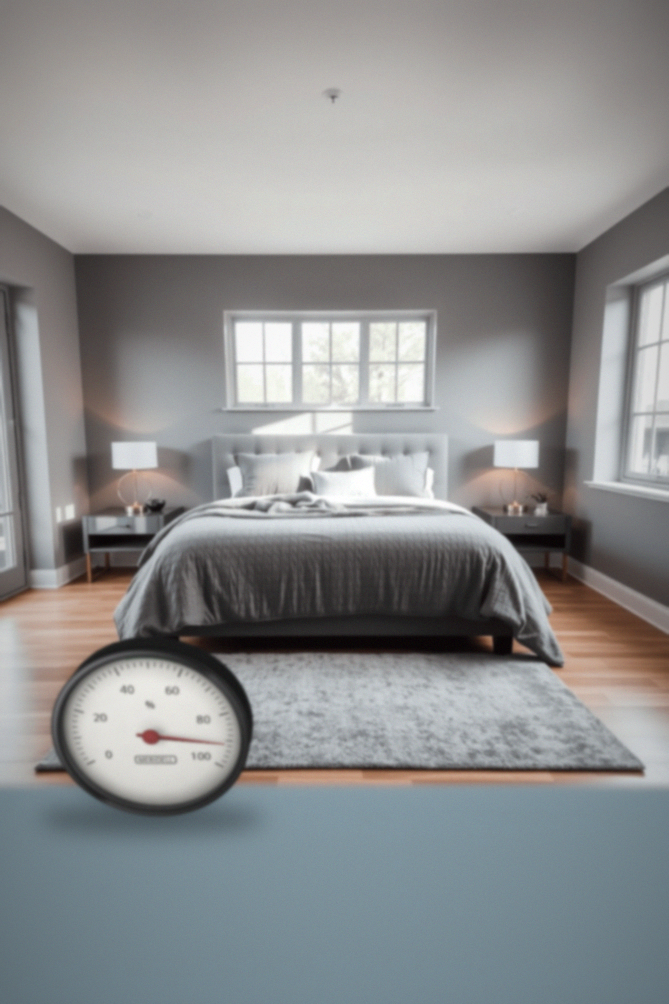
90 %
